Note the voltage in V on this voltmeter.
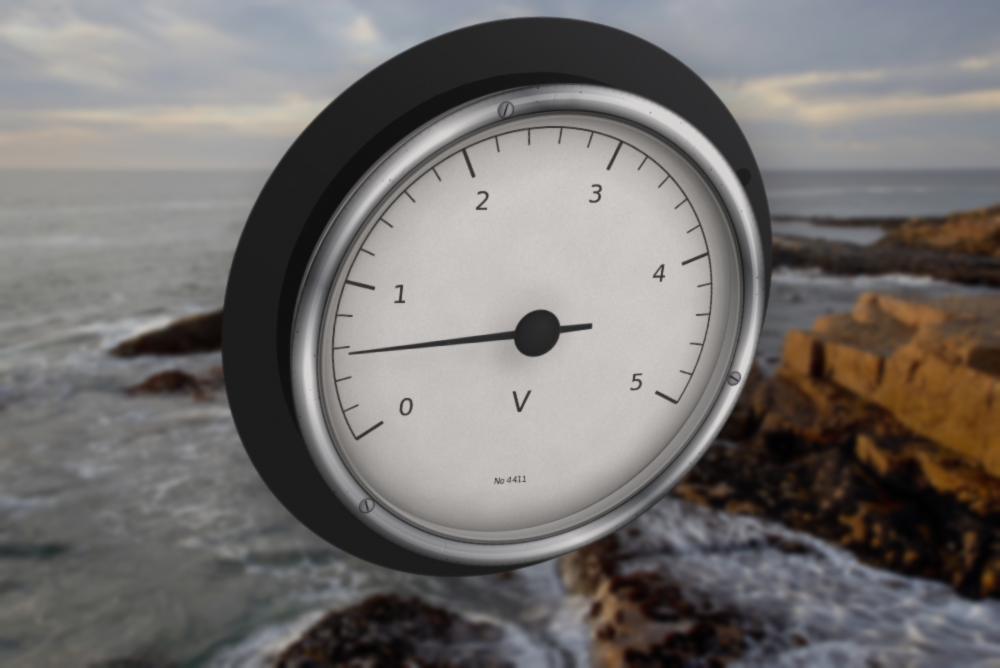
0.6 V
